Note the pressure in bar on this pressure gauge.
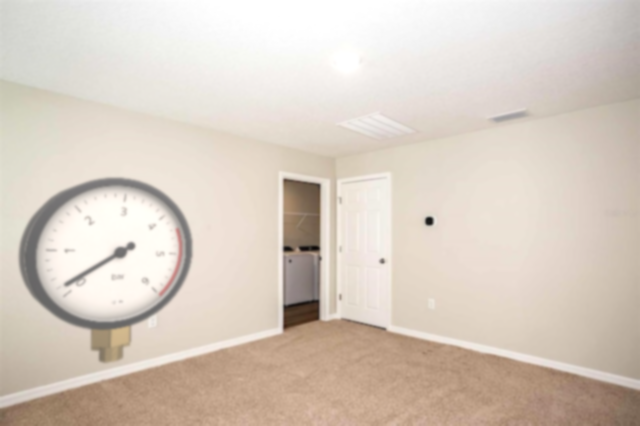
0.2 bar
